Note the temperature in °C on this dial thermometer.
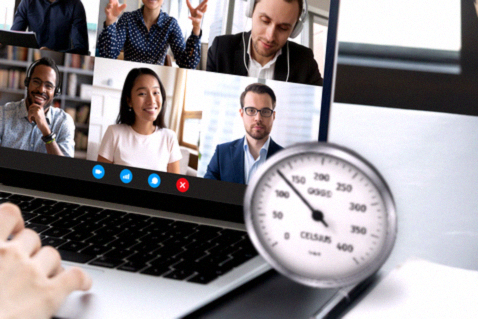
130 °C
